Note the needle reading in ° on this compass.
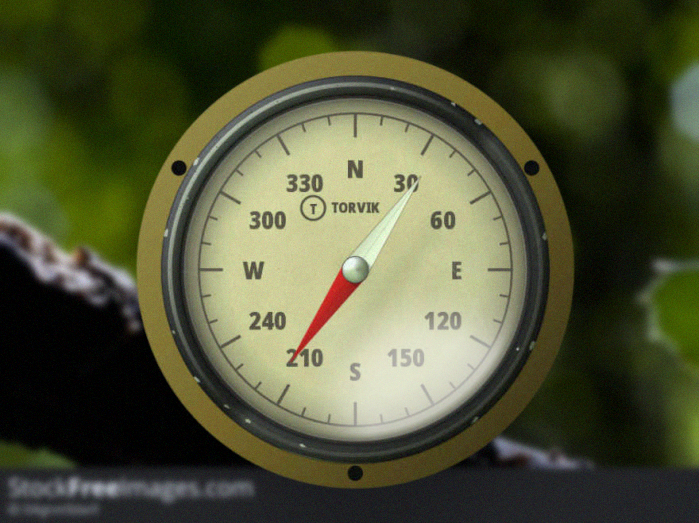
215 °
